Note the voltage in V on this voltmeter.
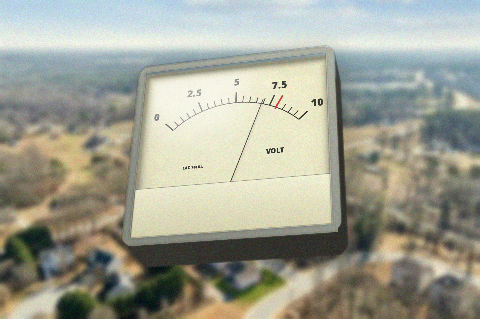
7 V
